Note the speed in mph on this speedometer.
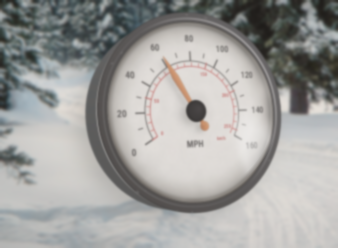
60 mph
